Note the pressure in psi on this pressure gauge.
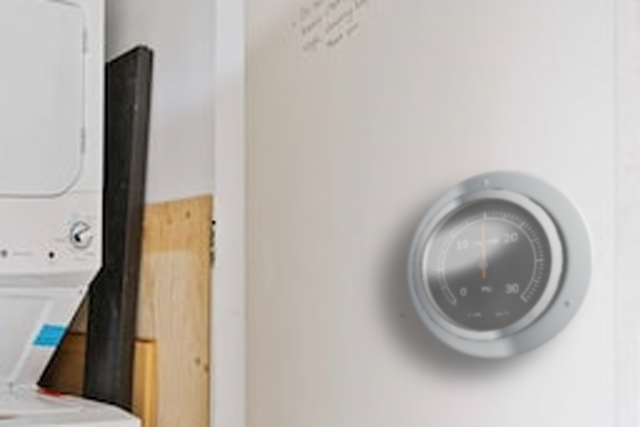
15 psi
